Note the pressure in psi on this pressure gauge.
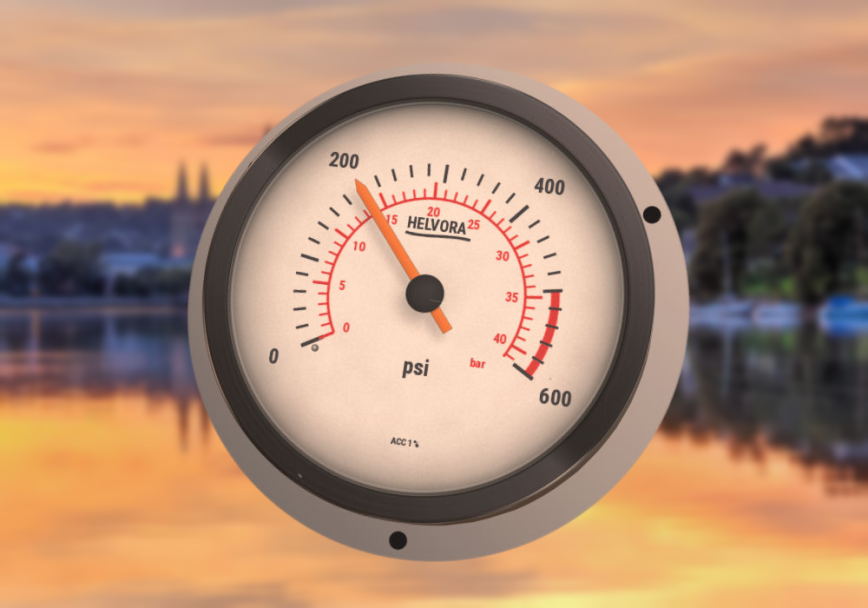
200 psi
